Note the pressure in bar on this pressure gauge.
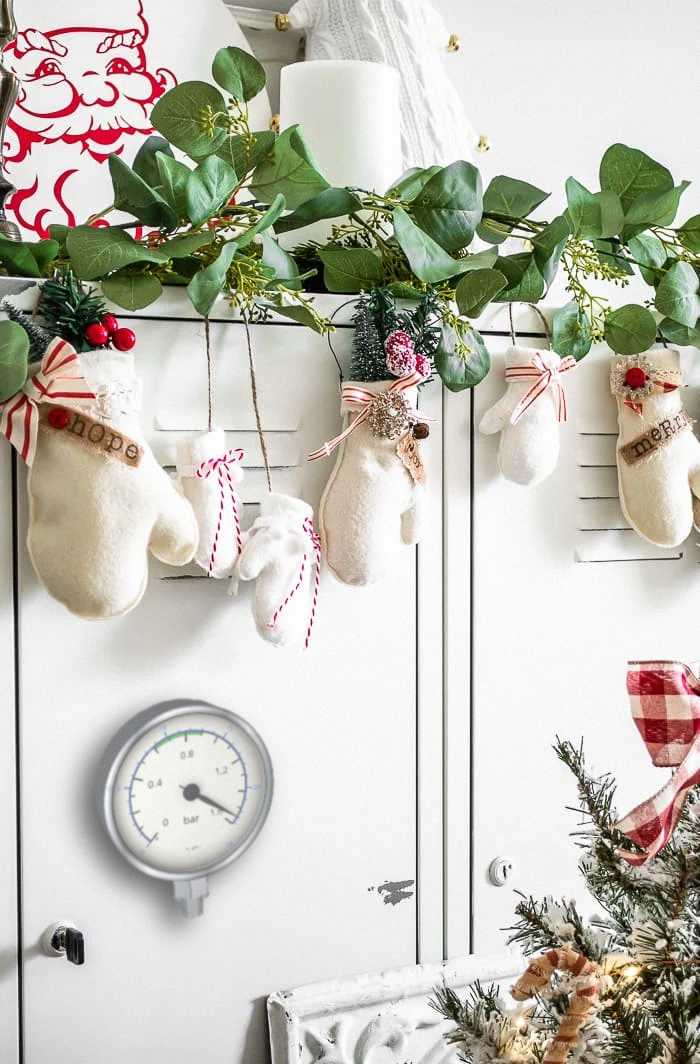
1.55 bar
